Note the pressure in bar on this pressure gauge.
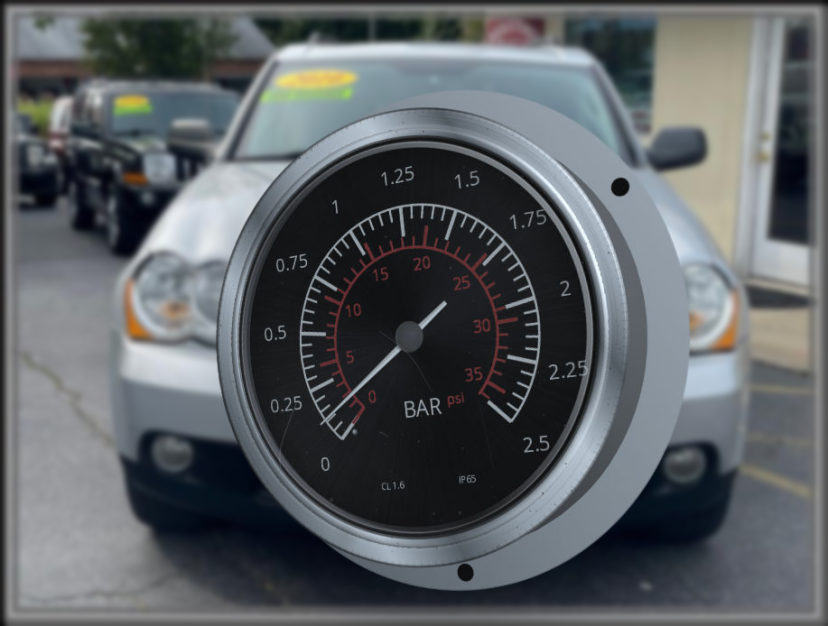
0.1 bar
